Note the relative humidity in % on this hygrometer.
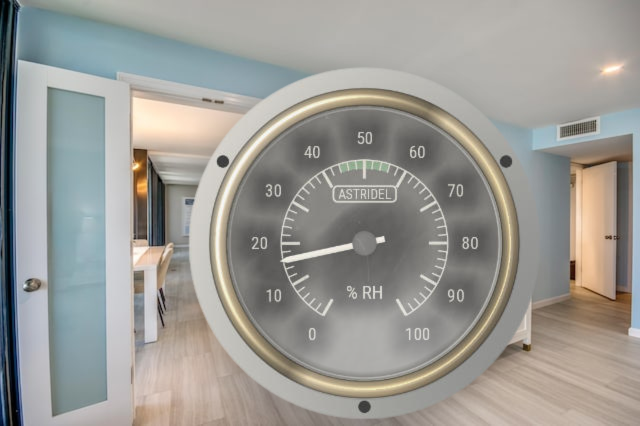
16 %
